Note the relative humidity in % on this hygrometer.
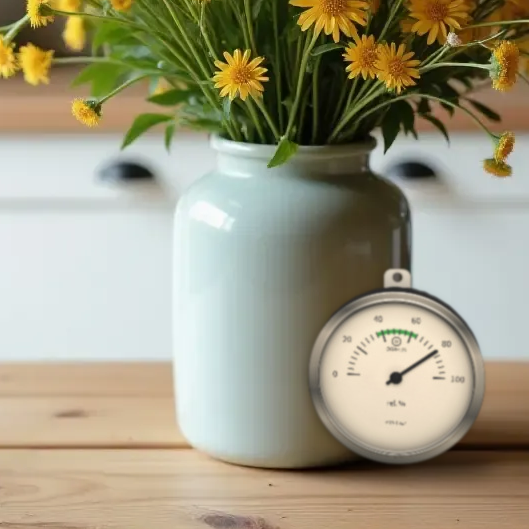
80 %
